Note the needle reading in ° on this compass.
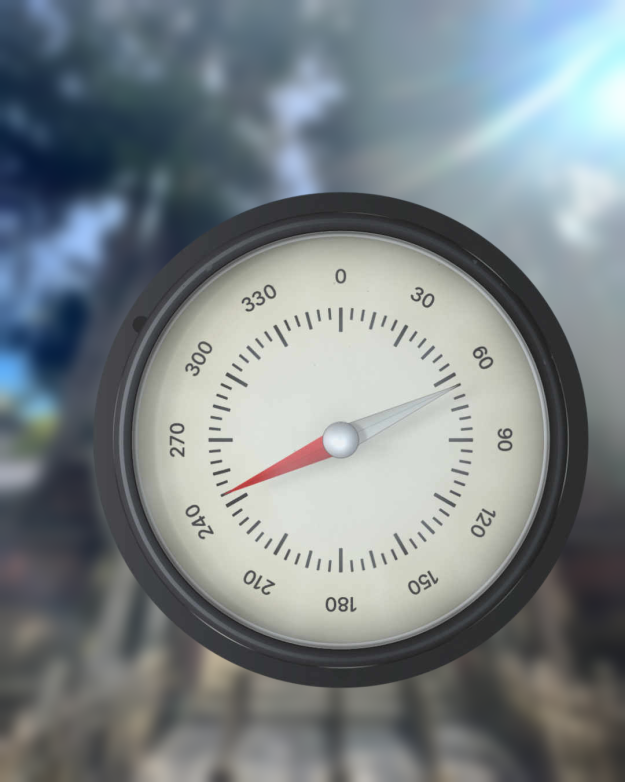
245 °
